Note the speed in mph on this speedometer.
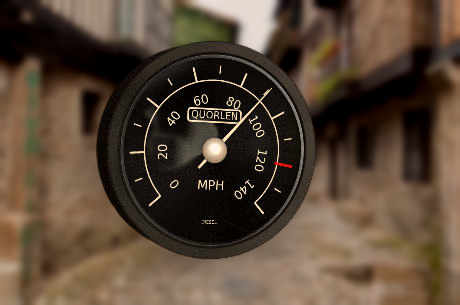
90 mph
